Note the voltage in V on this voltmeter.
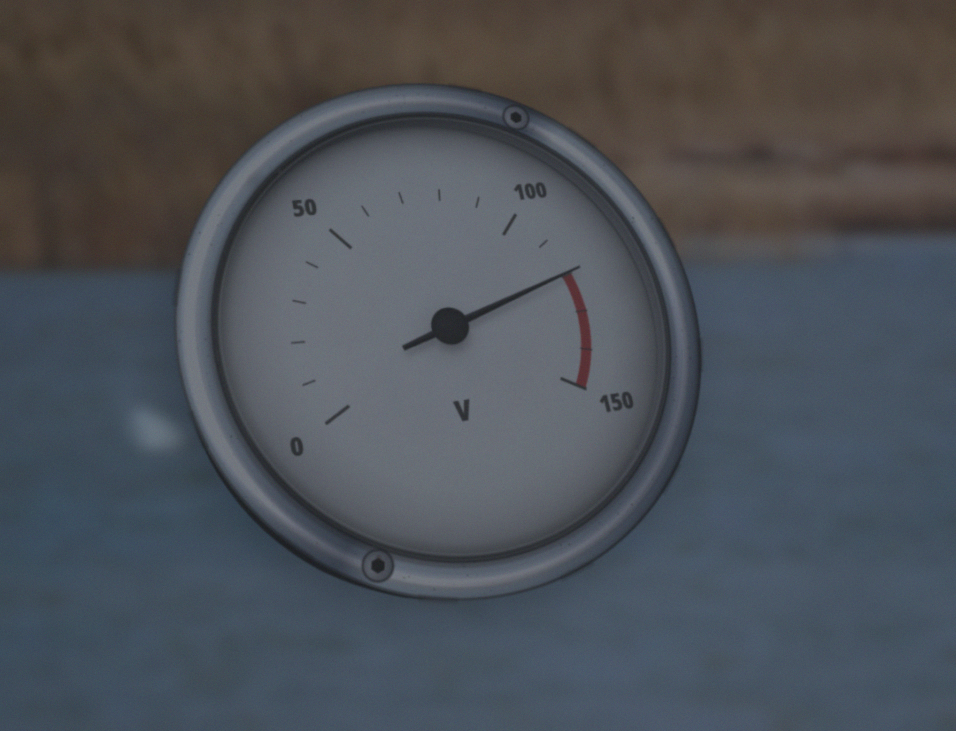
120 V
